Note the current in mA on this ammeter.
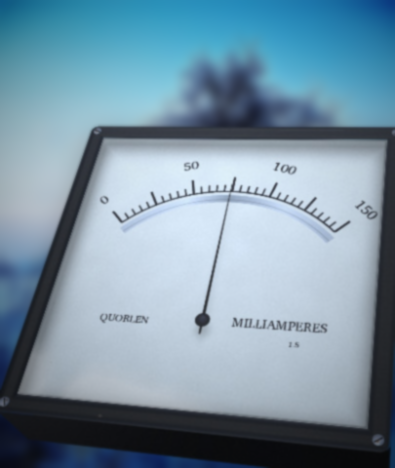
75 mA
